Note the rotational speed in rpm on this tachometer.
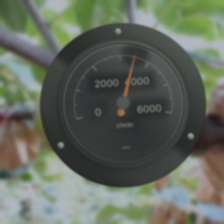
3500 rpm
